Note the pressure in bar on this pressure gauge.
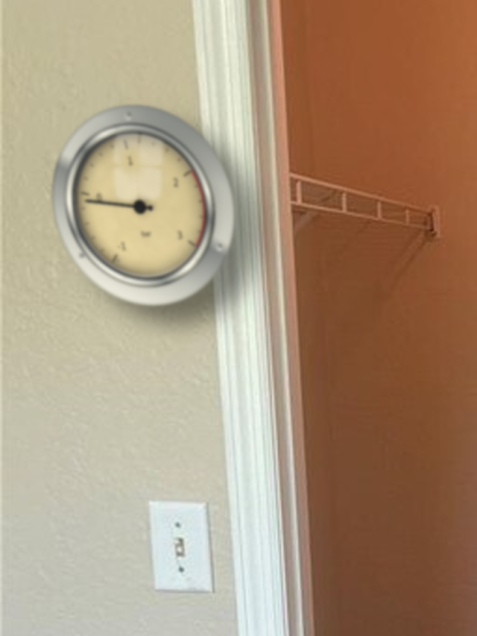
-0.1 bar
